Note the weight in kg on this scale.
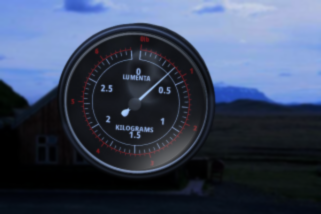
0.35 kg
